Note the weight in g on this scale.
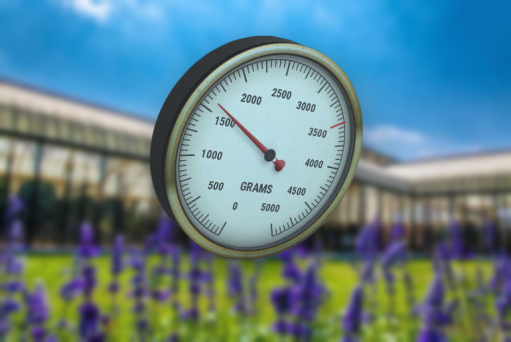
1600 g
